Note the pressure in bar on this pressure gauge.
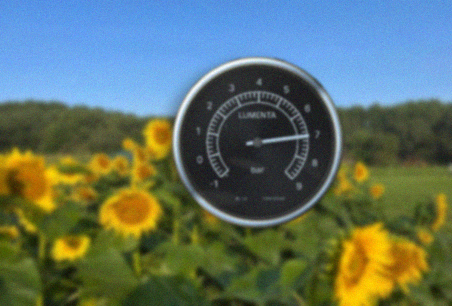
7 bar
